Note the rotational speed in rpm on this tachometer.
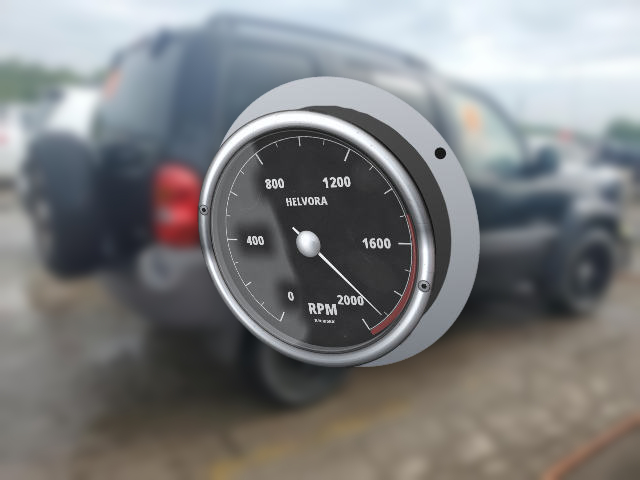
1900 rpm
